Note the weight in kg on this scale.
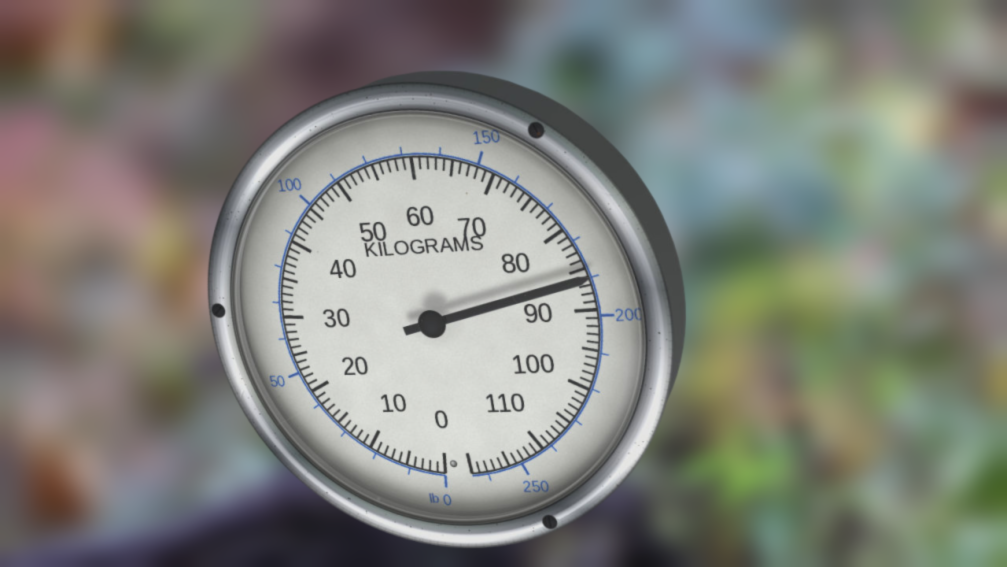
86 kg
